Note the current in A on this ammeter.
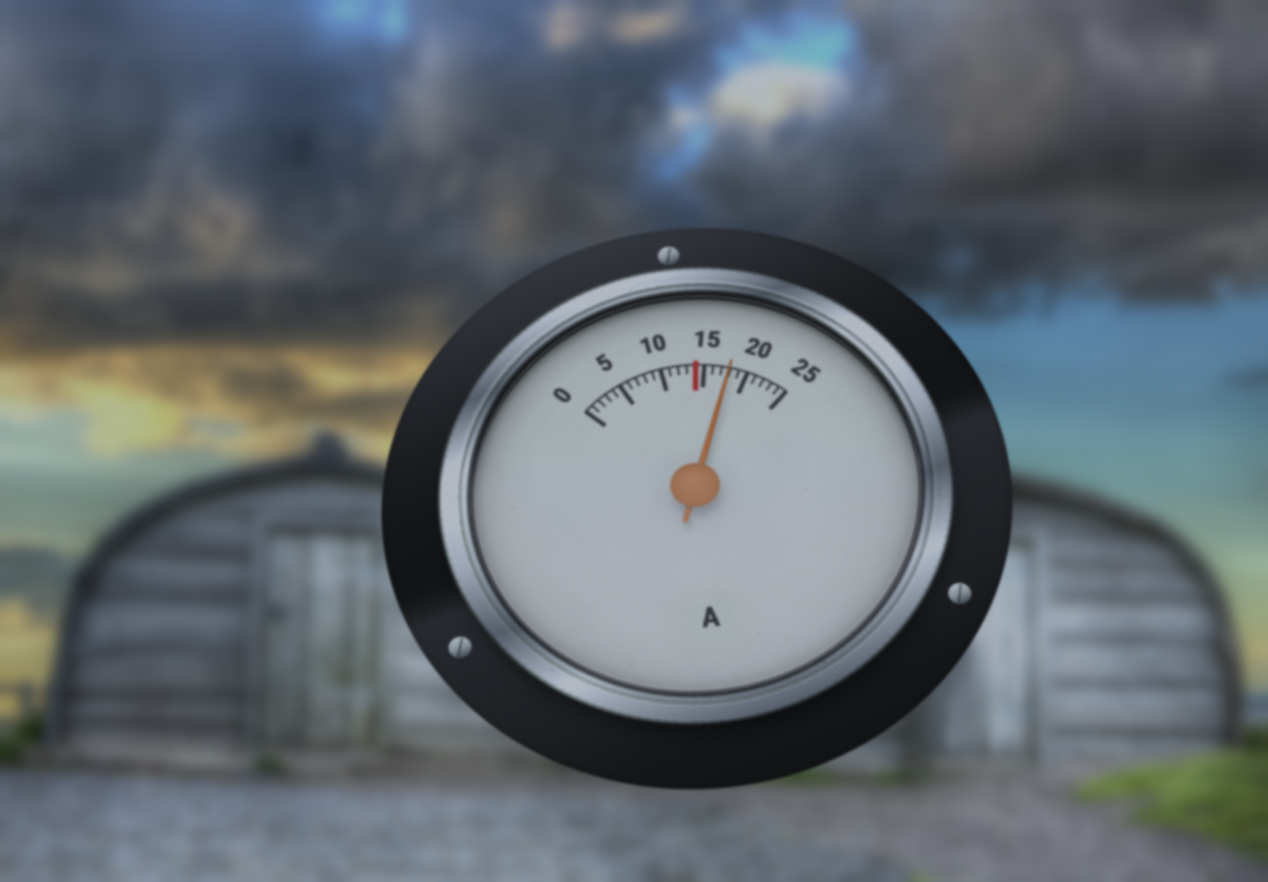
18 A
